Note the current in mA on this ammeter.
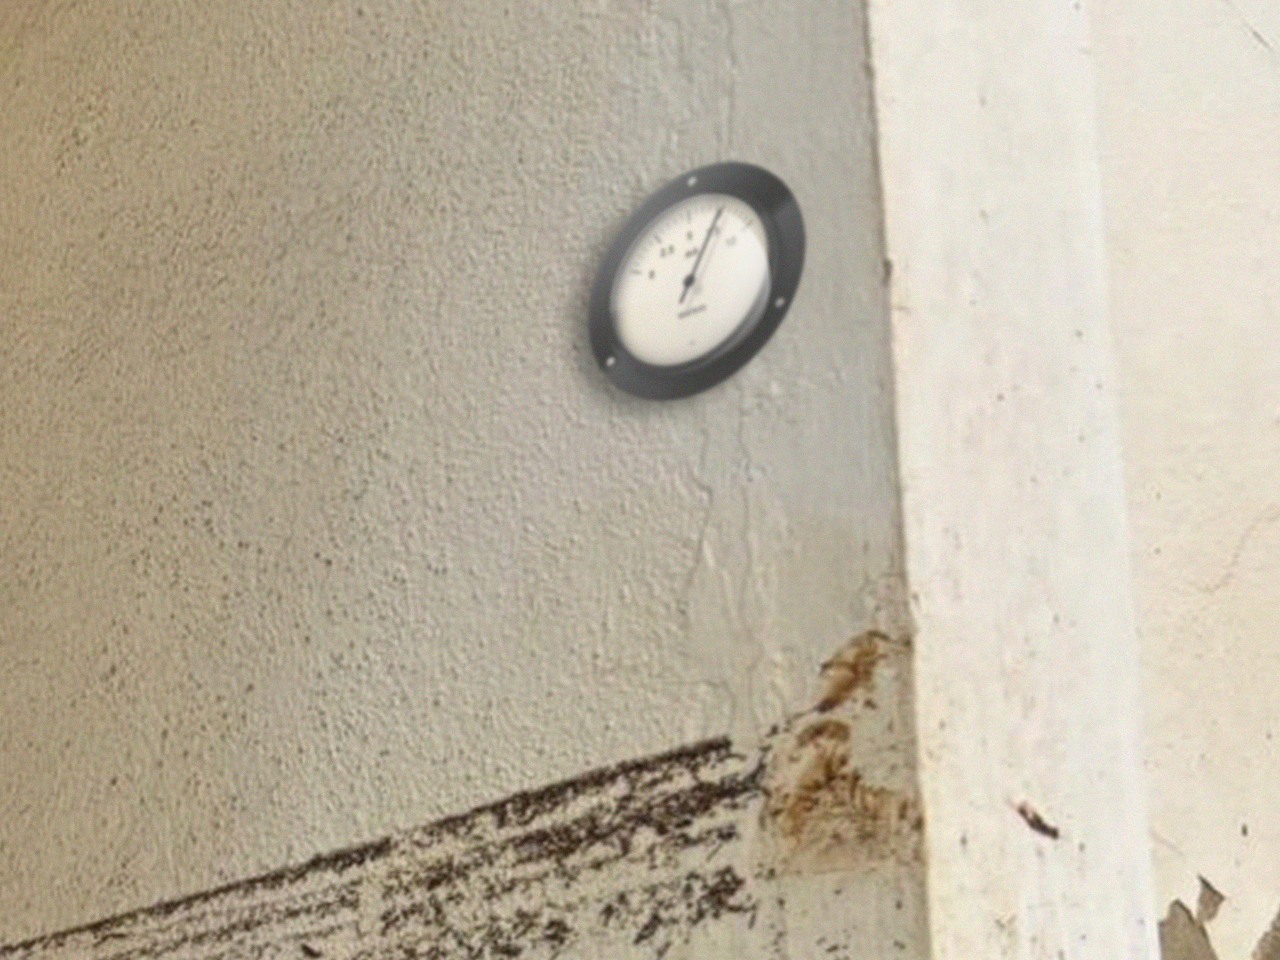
7.5 mA
